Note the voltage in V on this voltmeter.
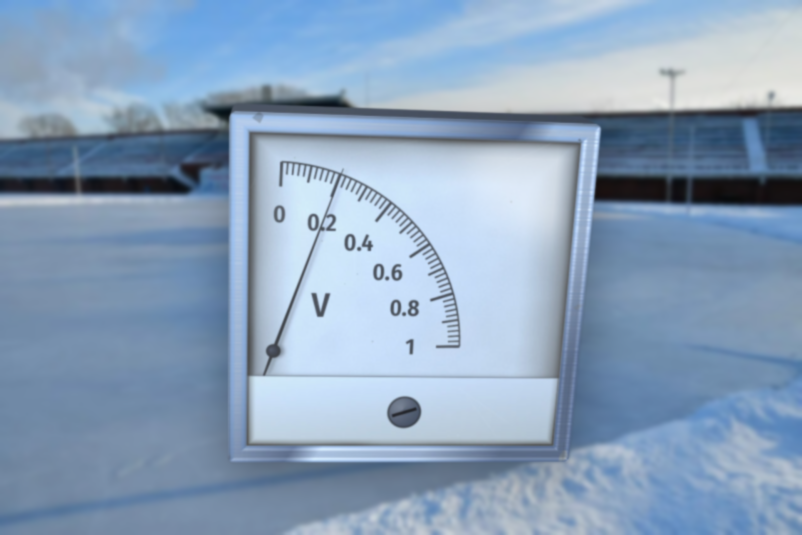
0.2 V
